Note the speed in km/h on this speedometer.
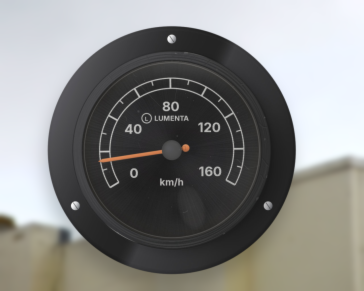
15 km/h
